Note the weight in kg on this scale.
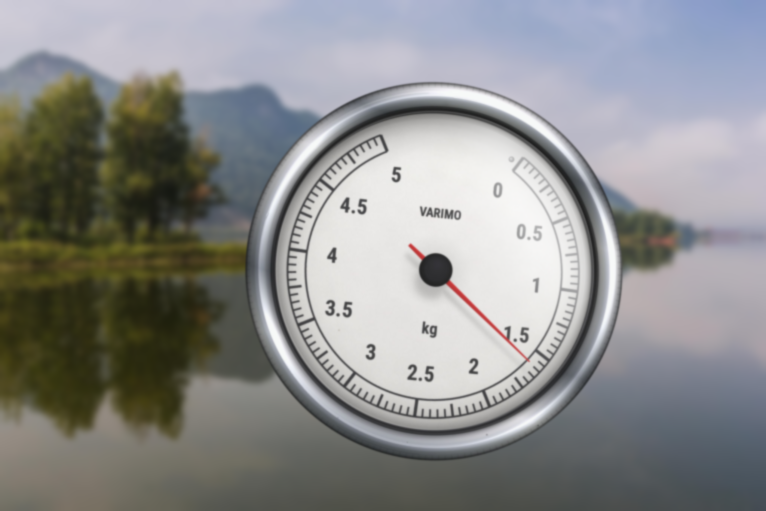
1.6 kg
